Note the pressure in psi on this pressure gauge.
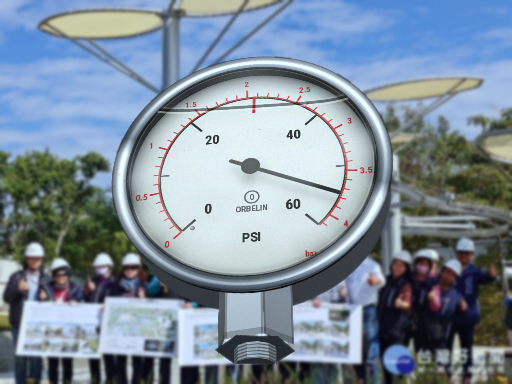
55 psi
